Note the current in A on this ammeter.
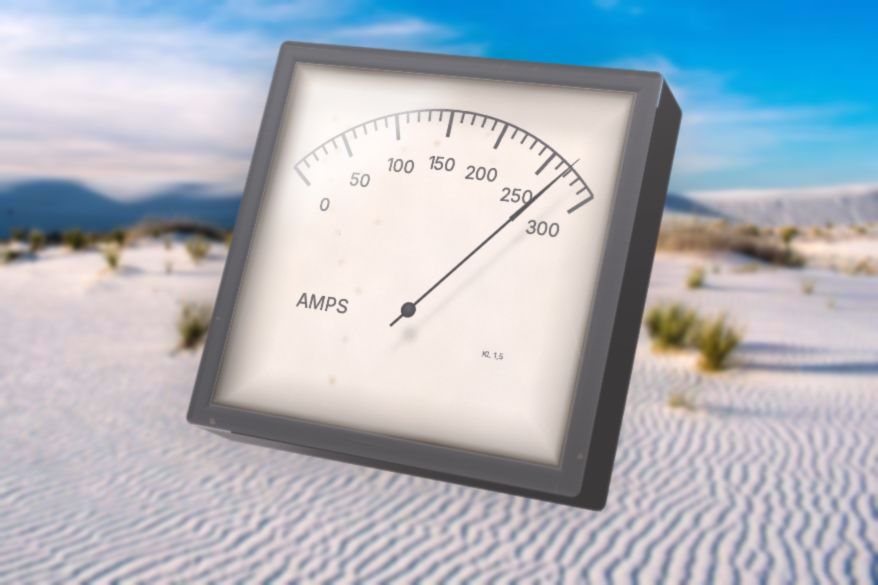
270 A
